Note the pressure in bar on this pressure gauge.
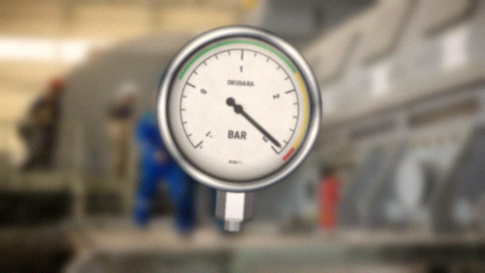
2.9 bar
